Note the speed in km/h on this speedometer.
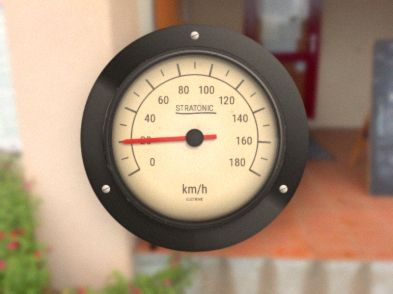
20 km/h
